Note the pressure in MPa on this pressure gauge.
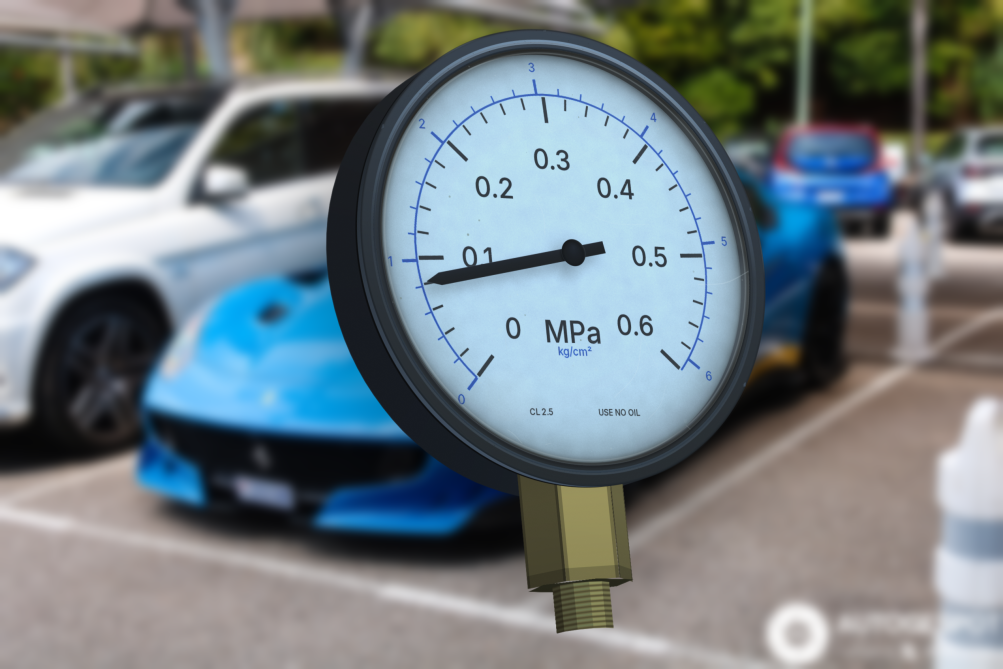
0.08 MPa
